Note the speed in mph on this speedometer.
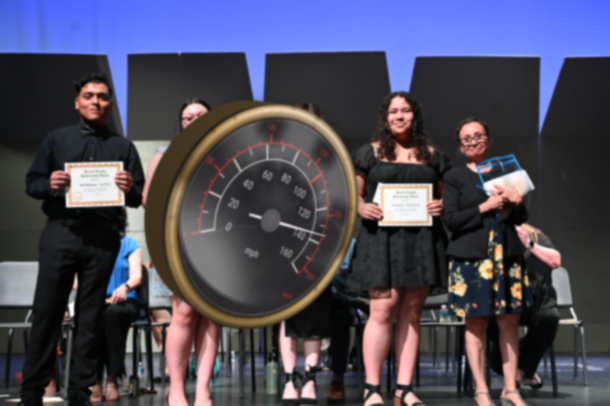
135 mph
